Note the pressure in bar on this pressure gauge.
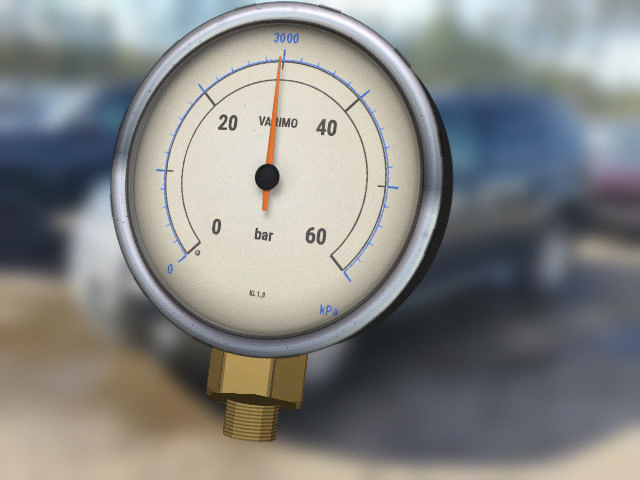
30 bar
